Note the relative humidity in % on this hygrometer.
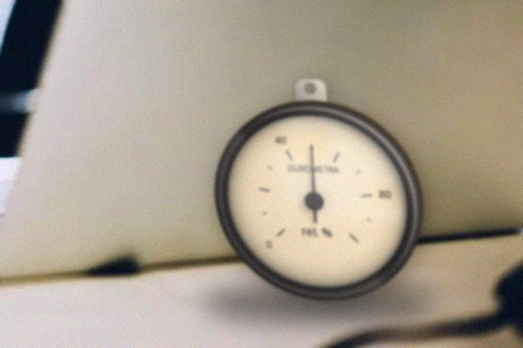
50 %
